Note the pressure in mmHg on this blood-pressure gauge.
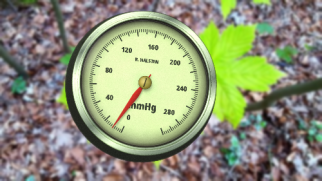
10 mmHg
